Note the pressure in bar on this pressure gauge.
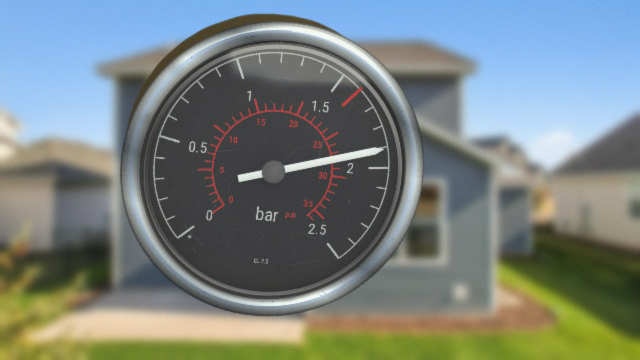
1.9 bar
